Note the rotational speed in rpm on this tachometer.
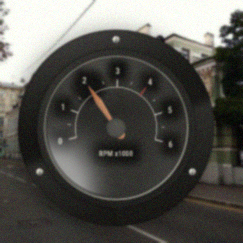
2000 rpm
